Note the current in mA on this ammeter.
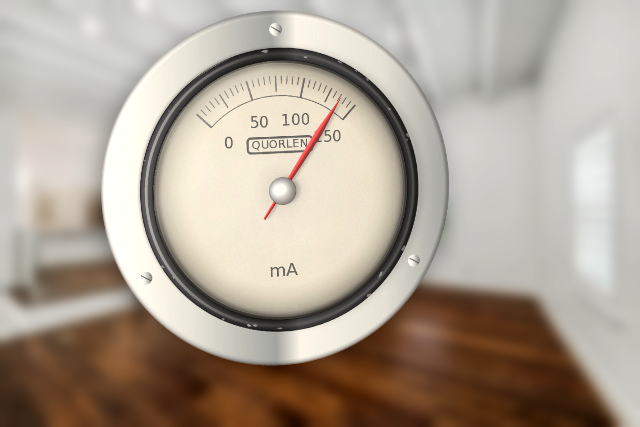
135 mA
